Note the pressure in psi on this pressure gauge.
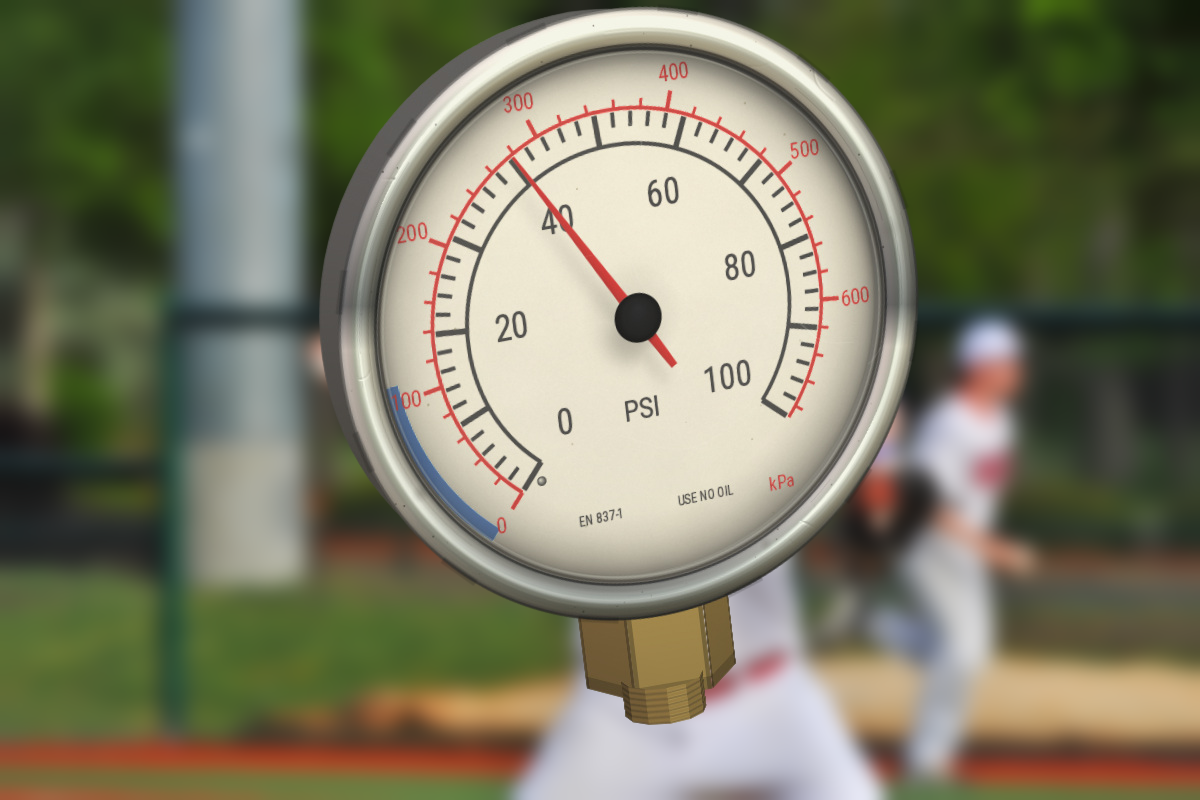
40 psi
